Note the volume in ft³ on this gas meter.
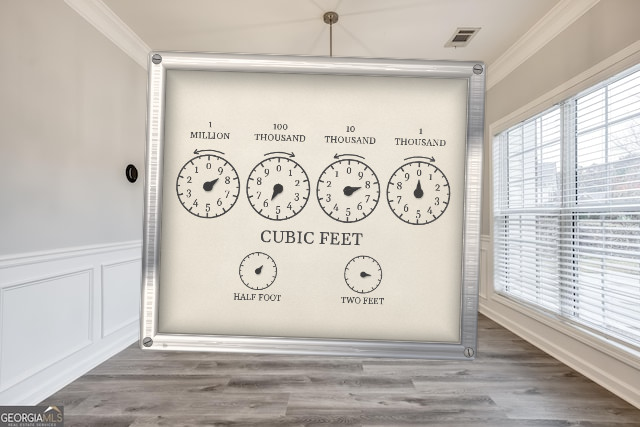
858000 ft³
